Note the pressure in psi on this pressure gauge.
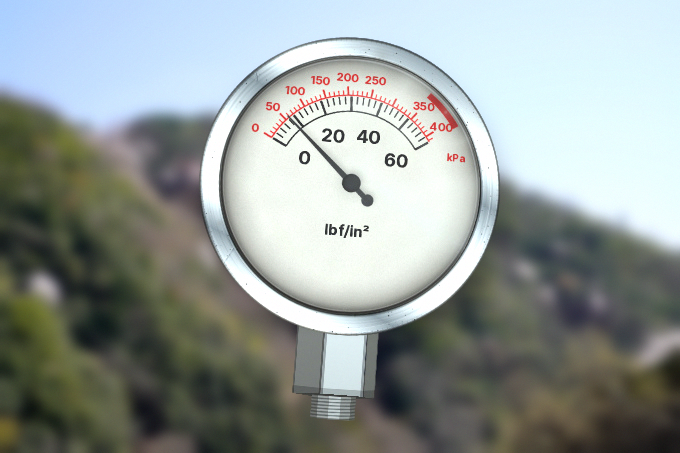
8 psi
